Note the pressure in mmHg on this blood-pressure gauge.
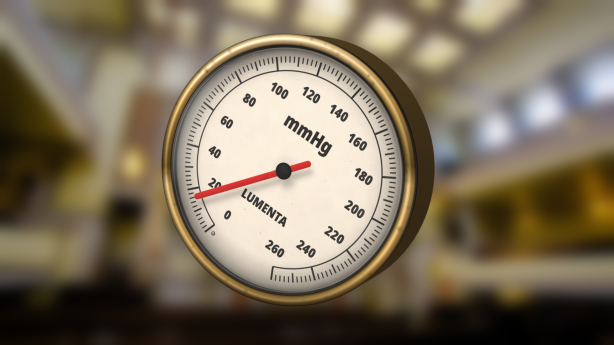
16 mmHg
